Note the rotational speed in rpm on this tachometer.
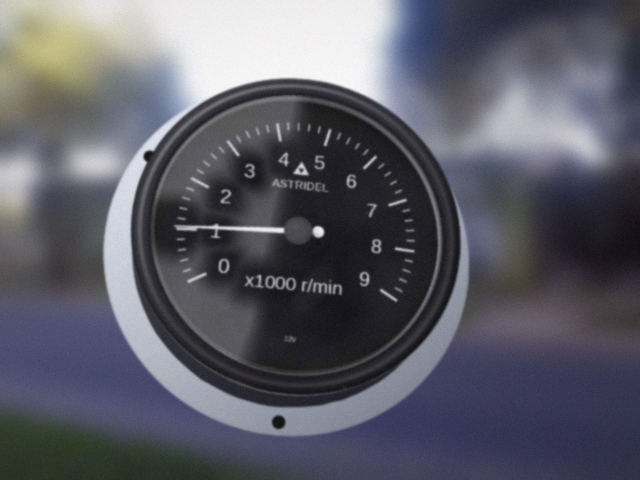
1000 rpm
